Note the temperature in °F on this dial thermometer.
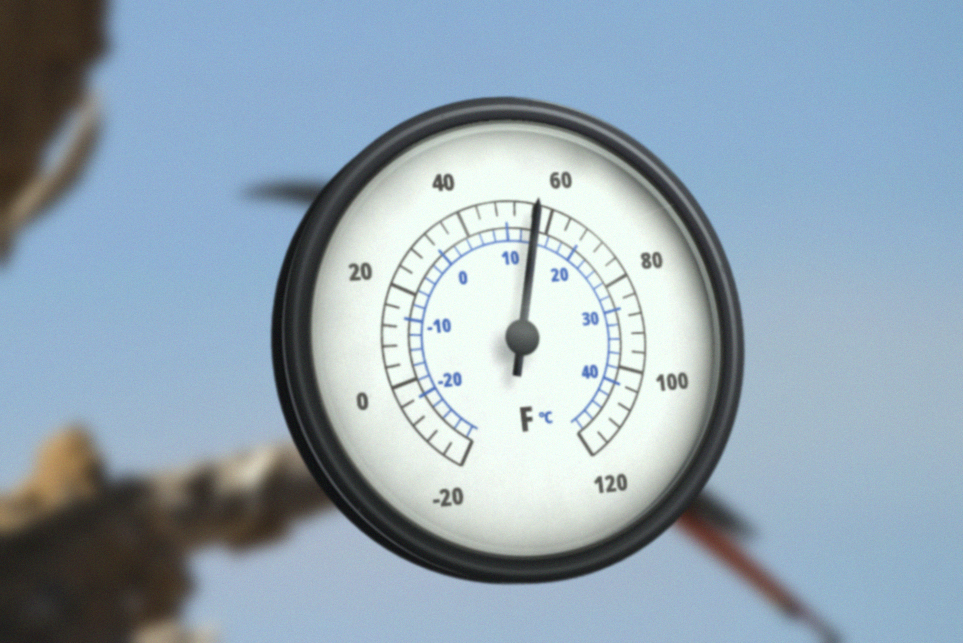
56 °F
